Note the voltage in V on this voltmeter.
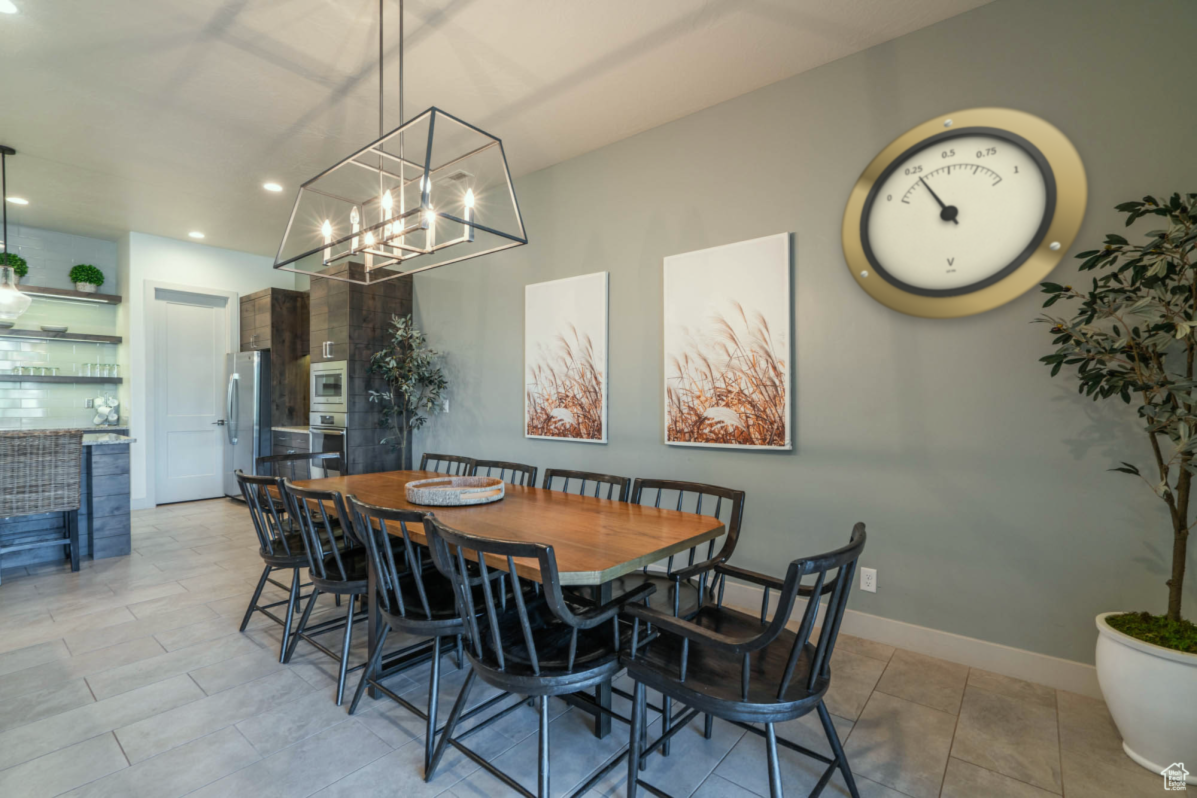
0.25 V
